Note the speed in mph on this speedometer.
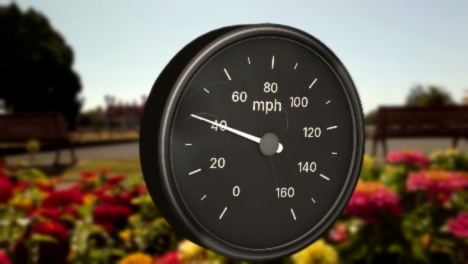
40 mph
